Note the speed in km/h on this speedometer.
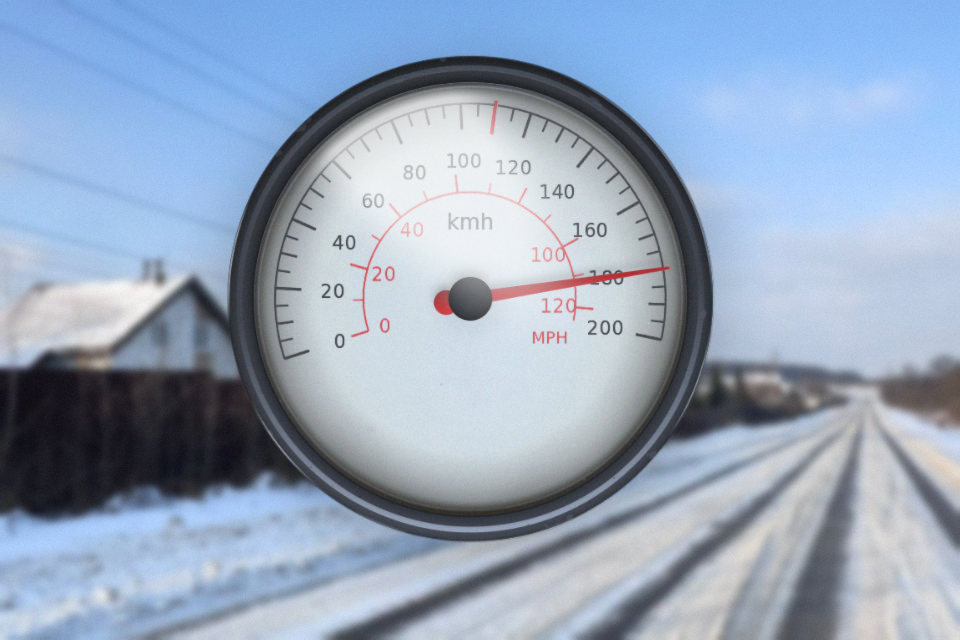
180 km/h
